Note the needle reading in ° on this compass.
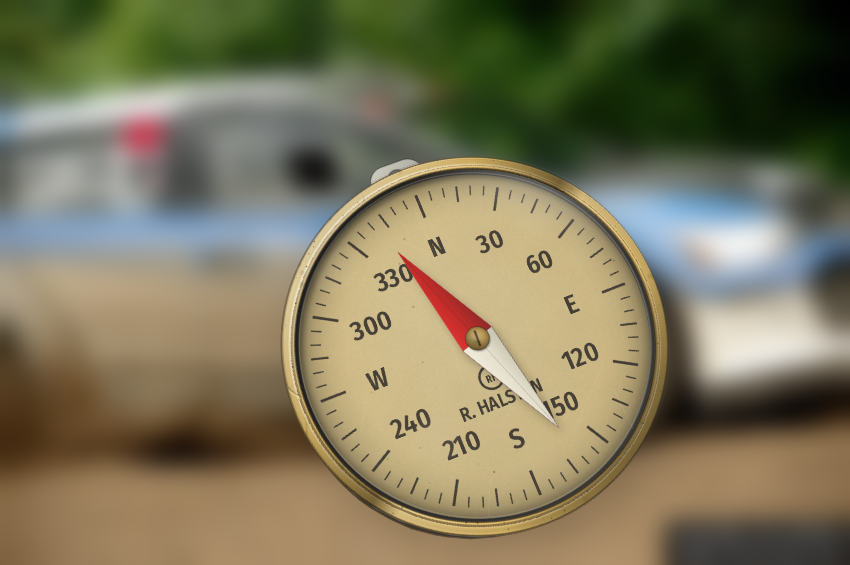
340 °
